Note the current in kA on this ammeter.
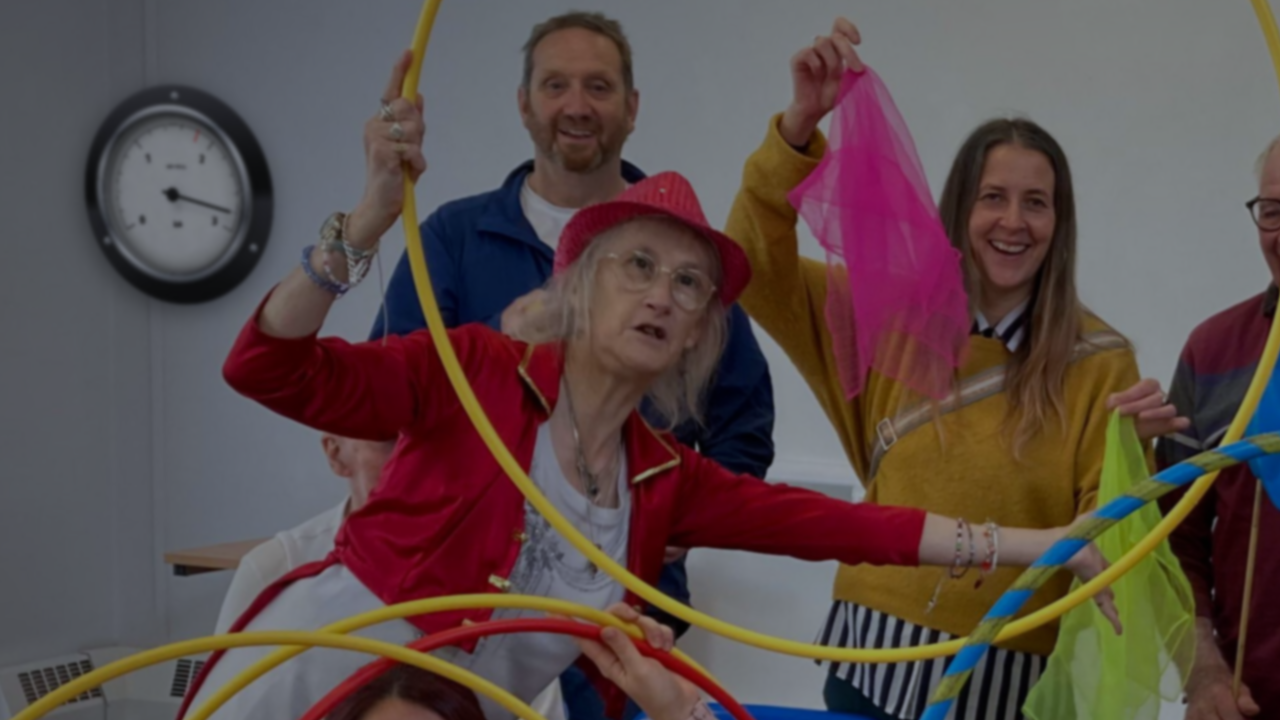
2.8 kA
